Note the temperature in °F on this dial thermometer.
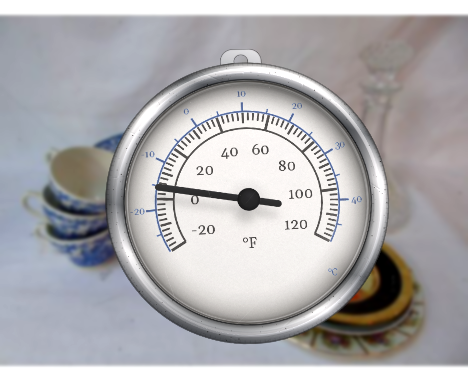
4 °F
